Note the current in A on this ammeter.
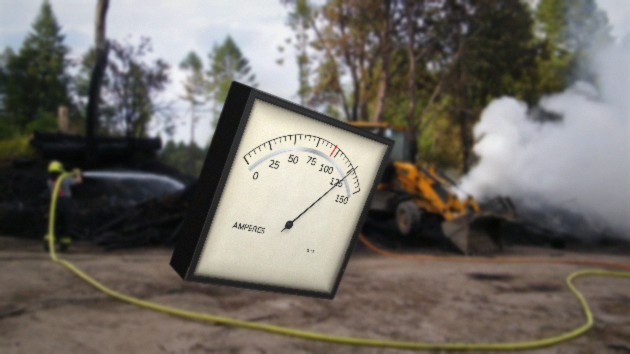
125 A
